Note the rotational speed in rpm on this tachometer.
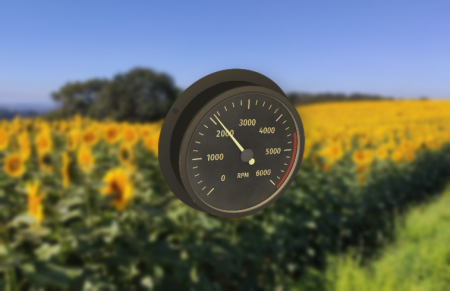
2100 rpm
